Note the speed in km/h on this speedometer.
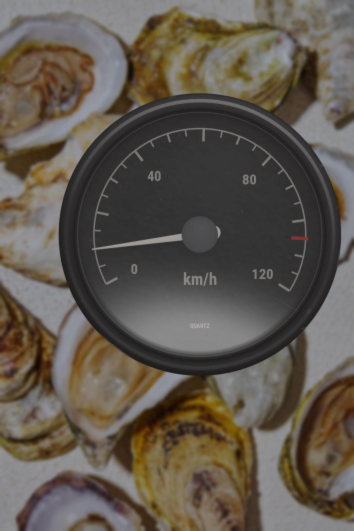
10 km/h
